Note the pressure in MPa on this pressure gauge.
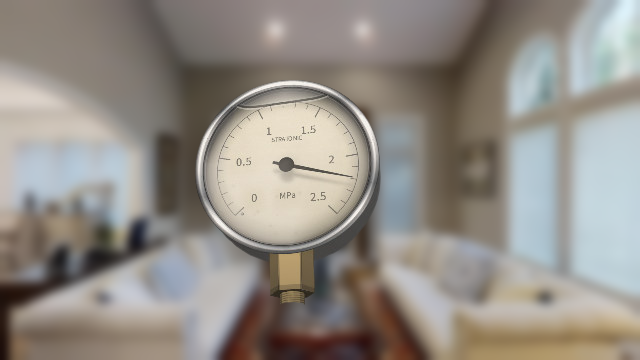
2.2 MPa
